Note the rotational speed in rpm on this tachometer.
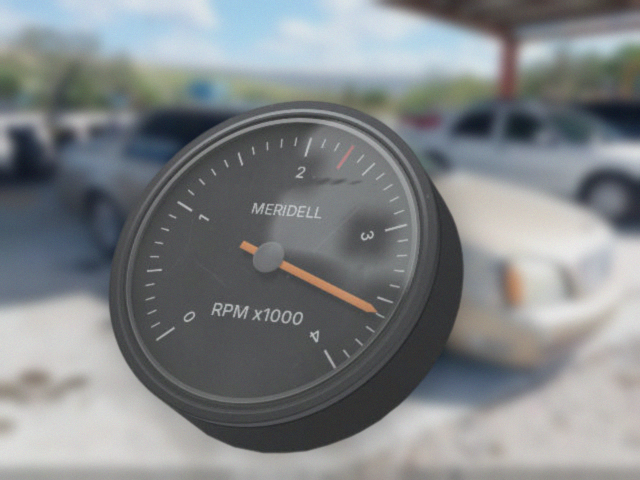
3600 rpm
